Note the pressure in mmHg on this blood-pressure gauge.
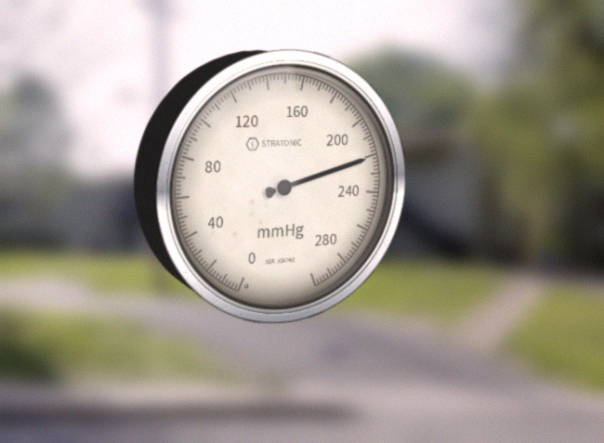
220 mmHg
